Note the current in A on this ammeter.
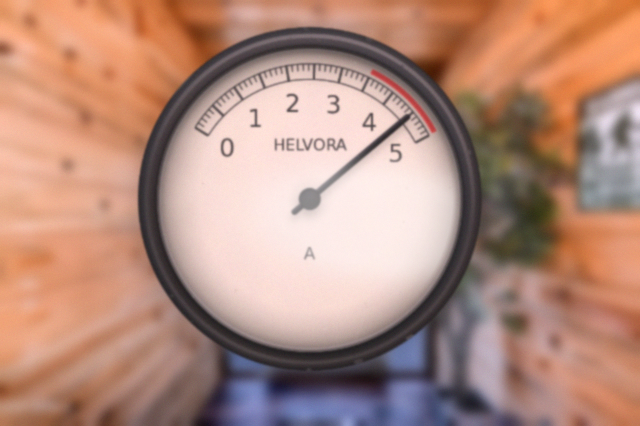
4.5 A
